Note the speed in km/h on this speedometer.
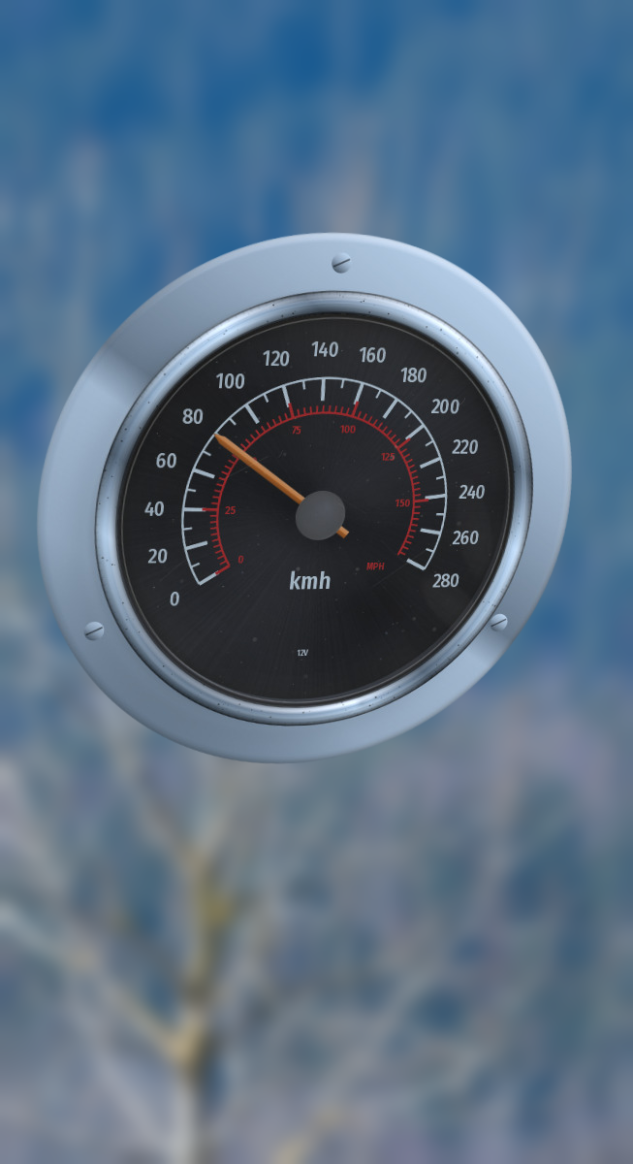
80 km/h
